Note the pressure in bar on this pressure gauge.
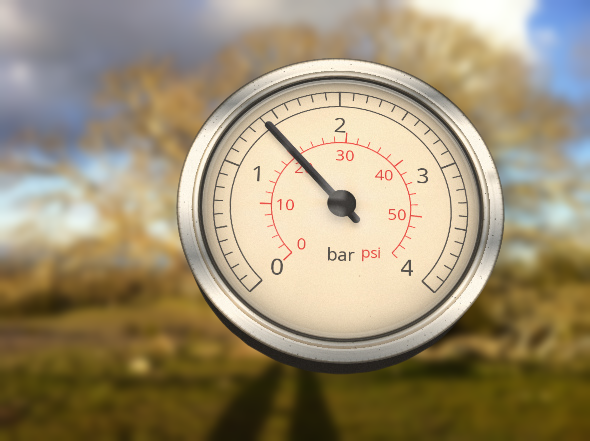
1.4 bar
